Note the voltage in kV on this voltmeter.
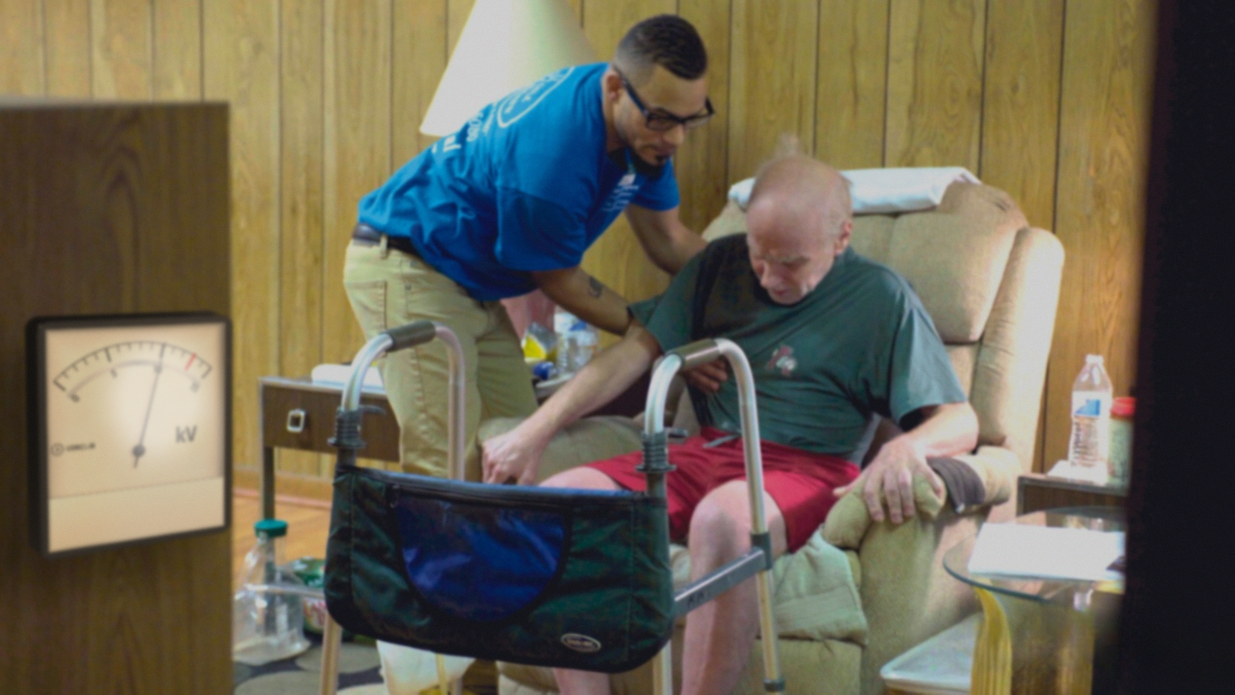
10 kV
